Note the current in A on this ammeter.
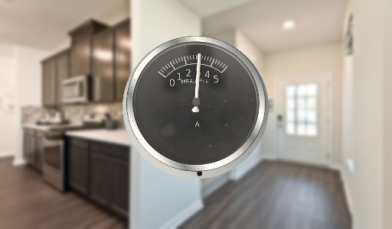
3 A
